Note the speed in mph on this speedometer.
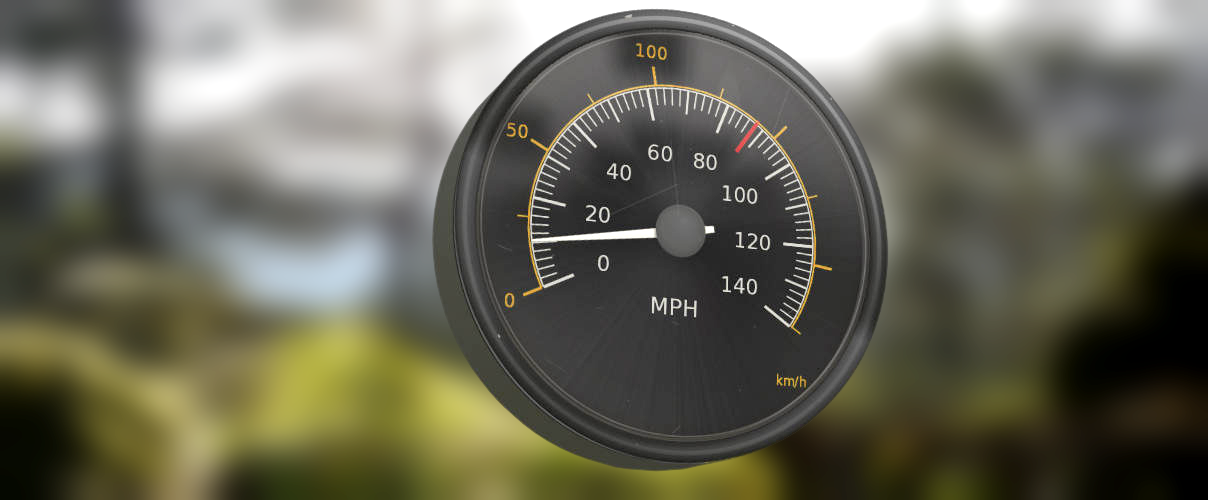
10 mph
